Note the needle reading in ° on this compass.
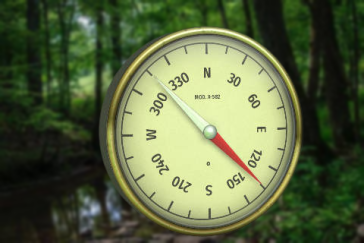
135 °
